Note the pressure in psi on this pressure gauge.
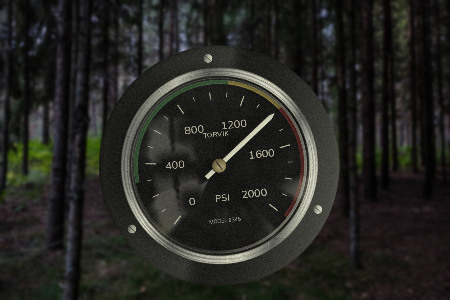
1400 psi
